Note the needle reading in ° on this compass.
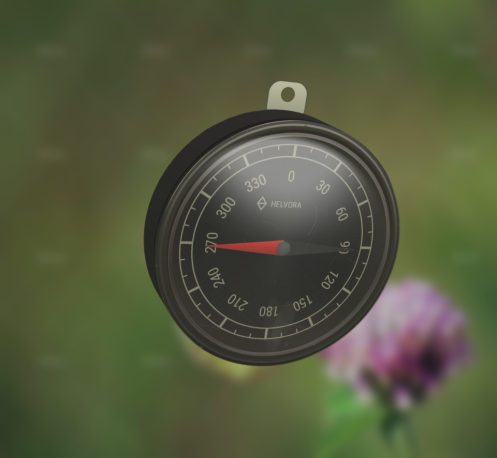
270 °
